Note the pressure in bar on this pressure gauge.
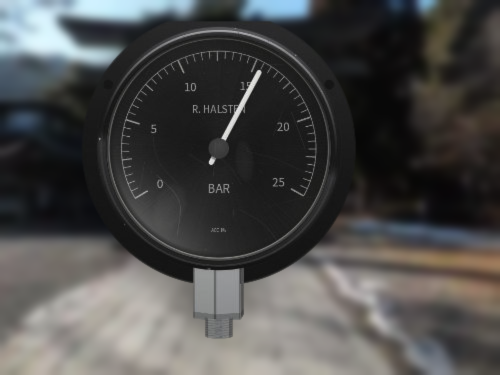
15.5 bar
